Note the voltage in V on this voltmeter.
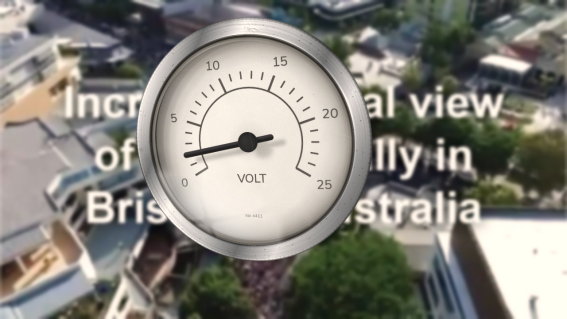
2 V
